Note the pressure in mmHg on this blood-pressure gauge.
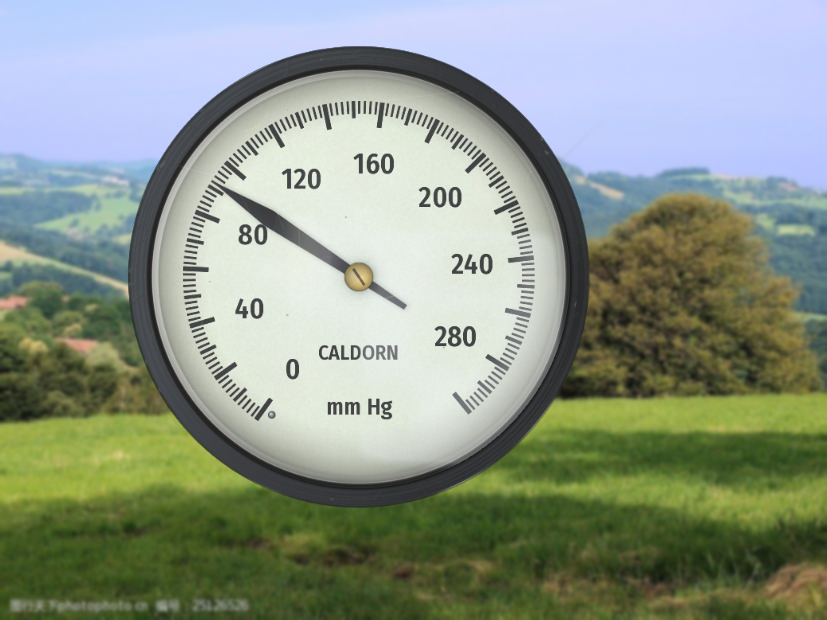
92 mmHg
